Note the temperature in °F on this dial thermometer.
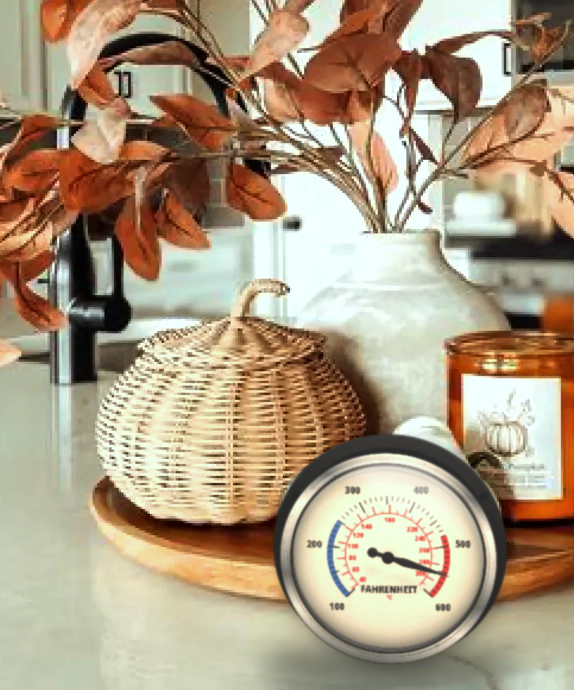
550 °F
